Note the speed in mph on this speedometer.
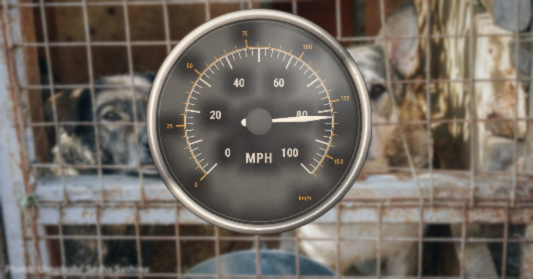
82 mph
